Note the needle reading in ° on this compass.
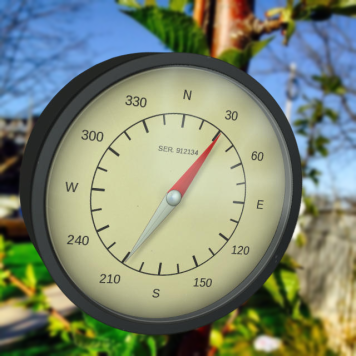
30 °
